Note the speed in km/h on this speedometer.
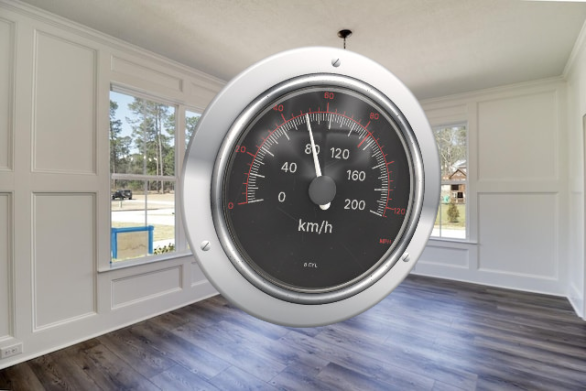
80 km/h
